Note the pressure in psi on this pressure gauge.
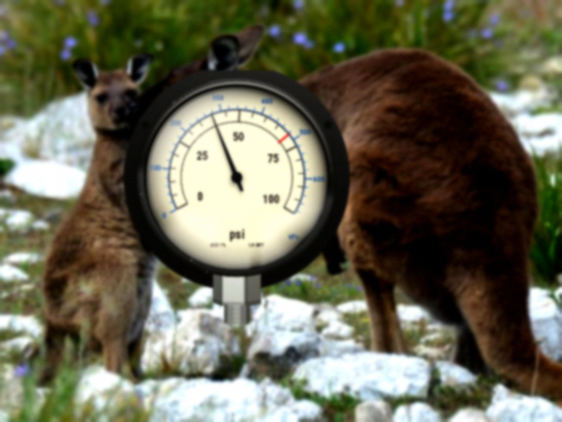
40 psi
